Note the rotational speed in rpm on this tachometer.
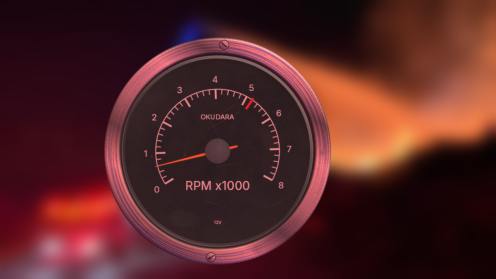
600 rpm
